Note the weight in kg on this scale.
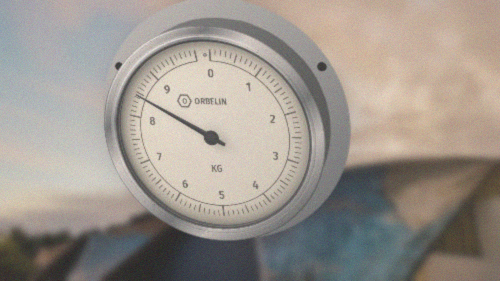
8.5 kg
